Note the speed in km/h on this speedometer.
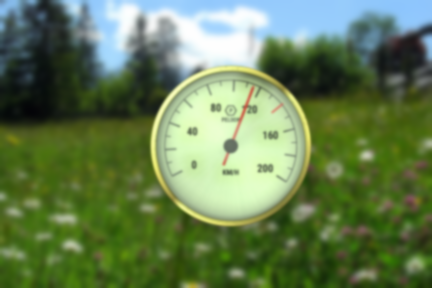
115 km/h
